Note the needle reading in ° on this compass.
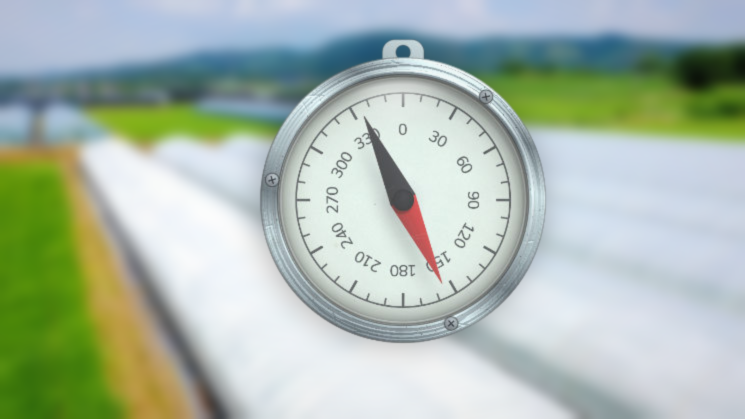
155 °
